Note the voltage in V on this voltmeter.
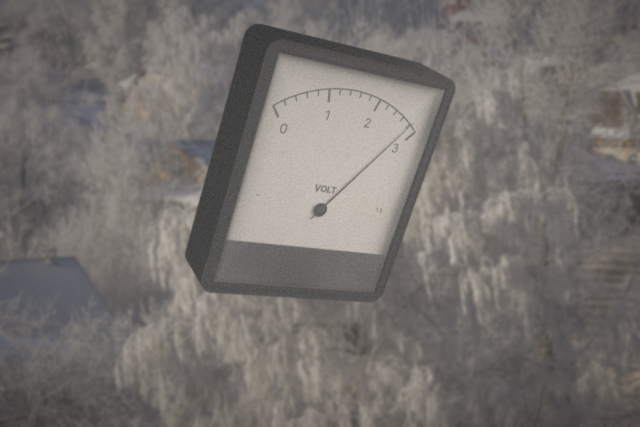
2.8 V
